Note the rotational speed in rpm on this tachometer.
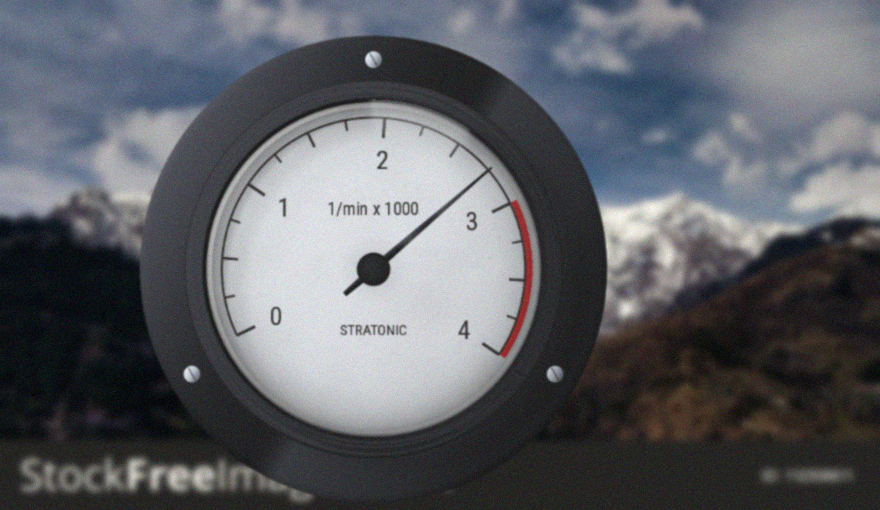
2750 rpm
